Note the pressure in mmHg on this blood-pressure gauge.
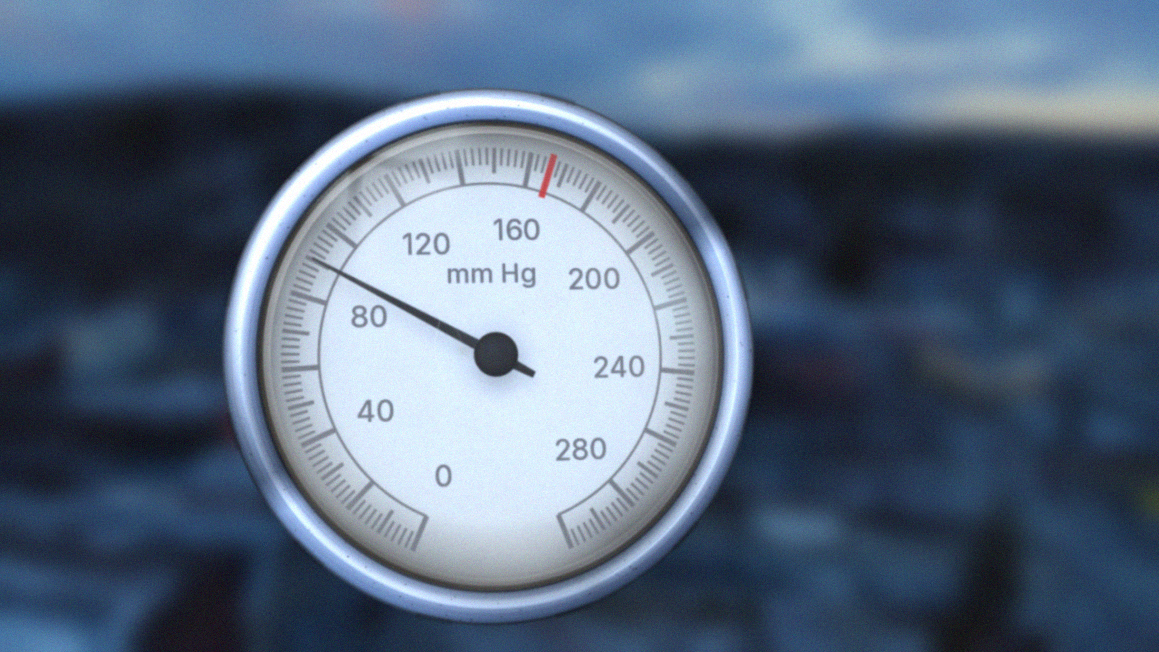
90 mmHg
